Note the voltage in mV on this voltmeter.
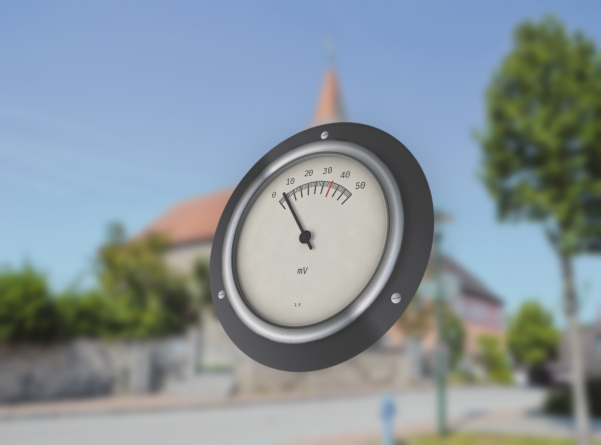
5 mV
